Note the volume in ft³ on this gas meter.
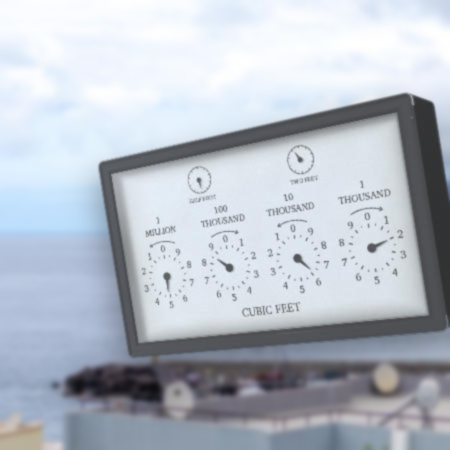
486200 ft³
